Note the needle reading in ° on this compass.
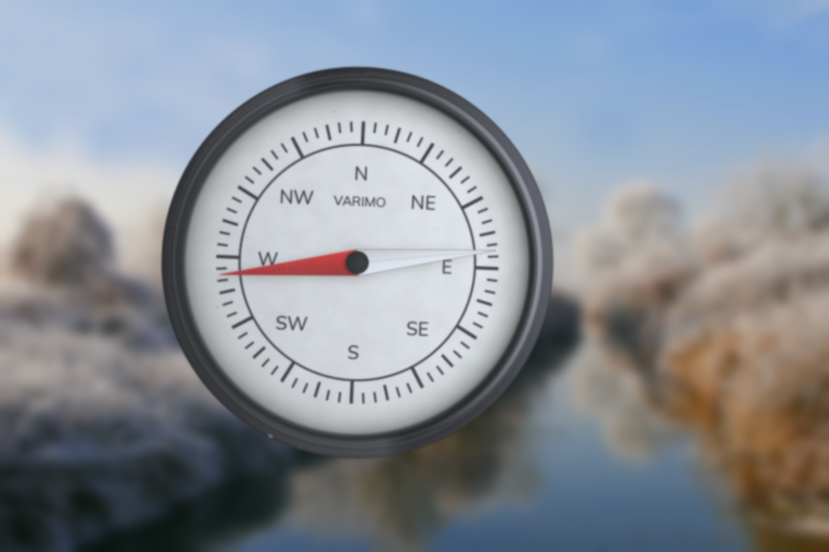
262.5 °
